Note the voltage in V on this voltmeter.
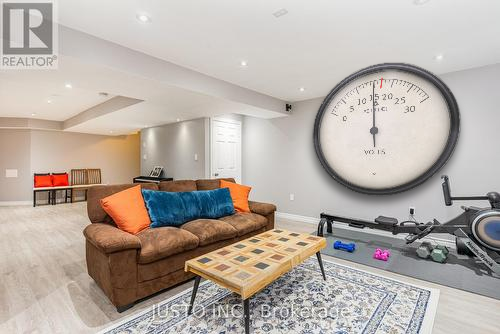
15 V
